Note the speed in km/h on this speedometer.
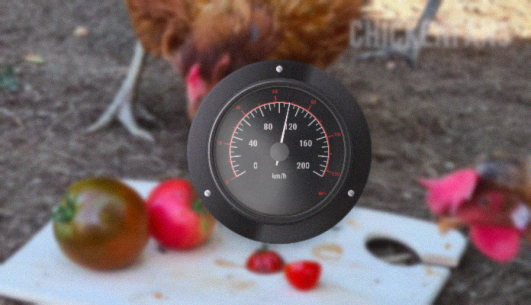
110 km/h
